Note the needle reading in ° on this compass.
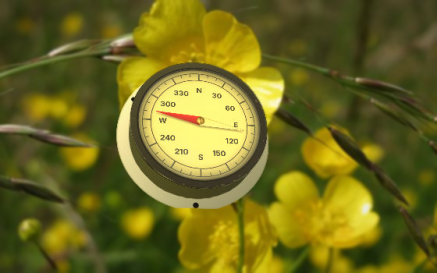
280 °
